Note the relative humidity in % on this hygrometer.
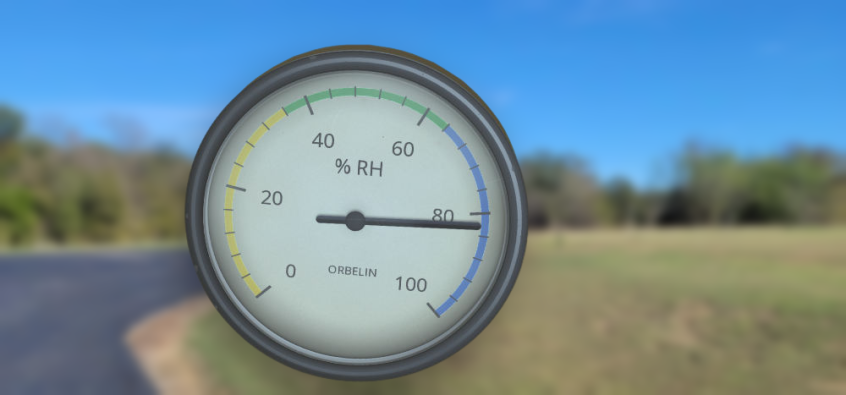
82 %
